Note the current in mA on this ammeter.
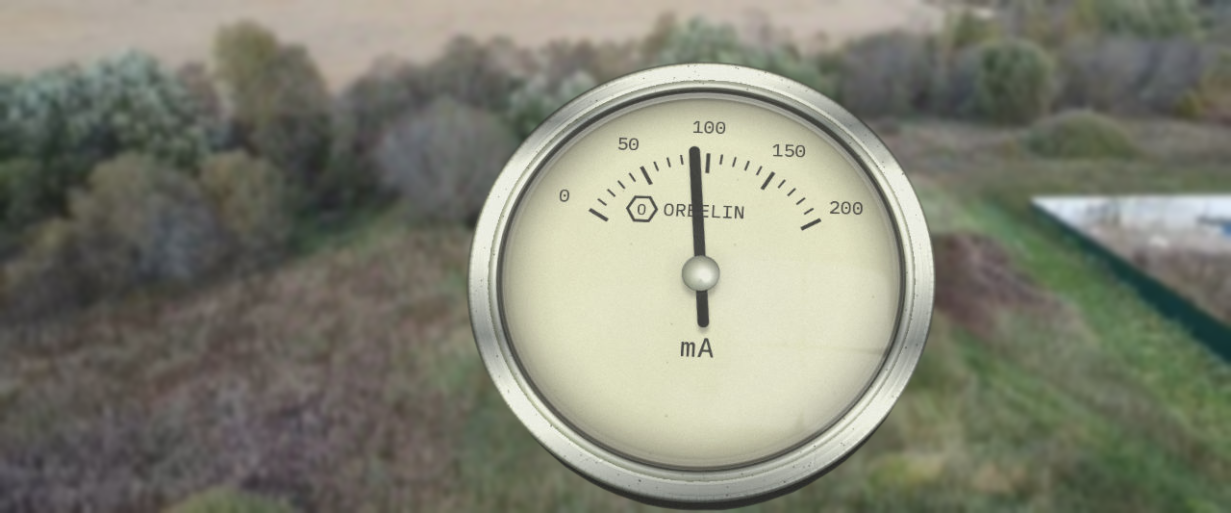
90 mA
